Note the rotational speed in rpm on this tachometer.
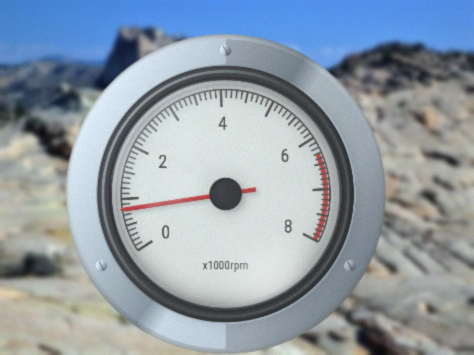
800 rpm
